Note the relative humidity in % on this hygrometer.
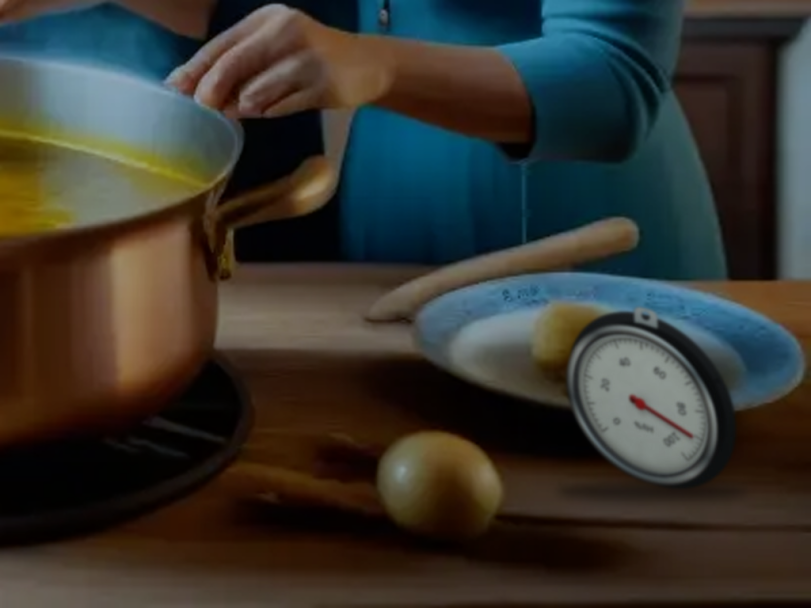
90 %
